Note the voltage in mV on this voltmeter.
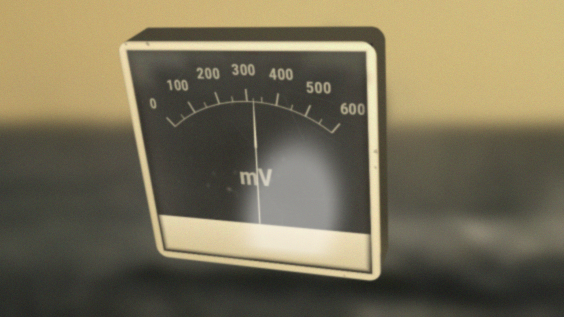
325 mV
